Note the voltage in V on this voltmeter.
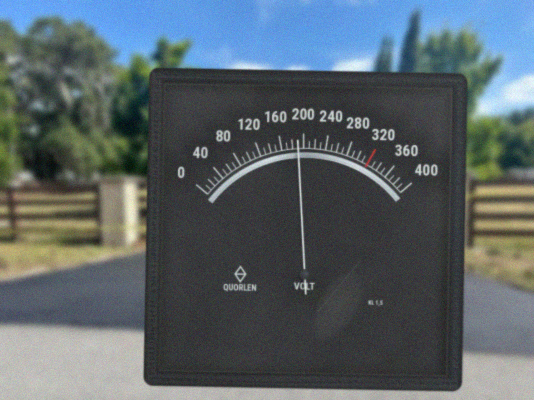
190 V
